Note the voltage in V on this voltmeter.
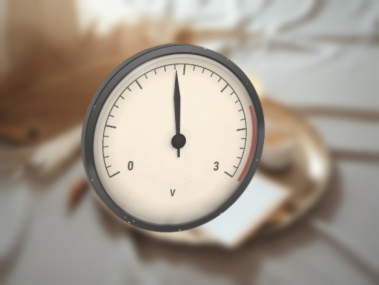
1.4 V
